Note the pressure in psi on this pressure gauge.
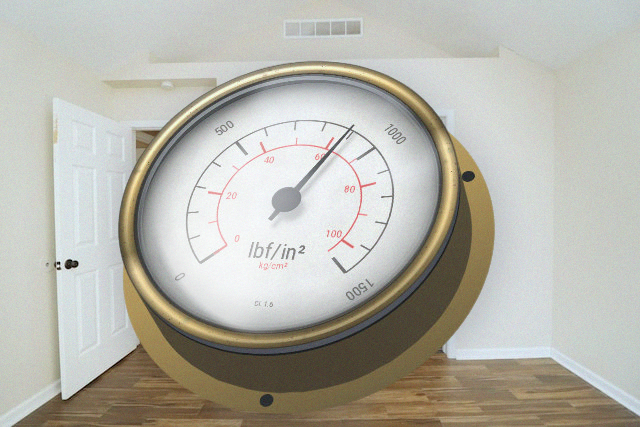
900 psi
